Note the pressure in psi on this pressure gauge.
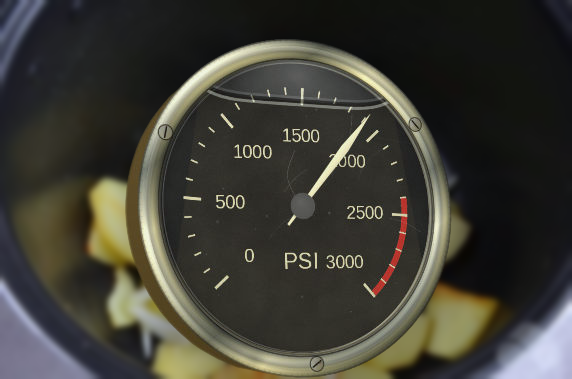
1900 psi
